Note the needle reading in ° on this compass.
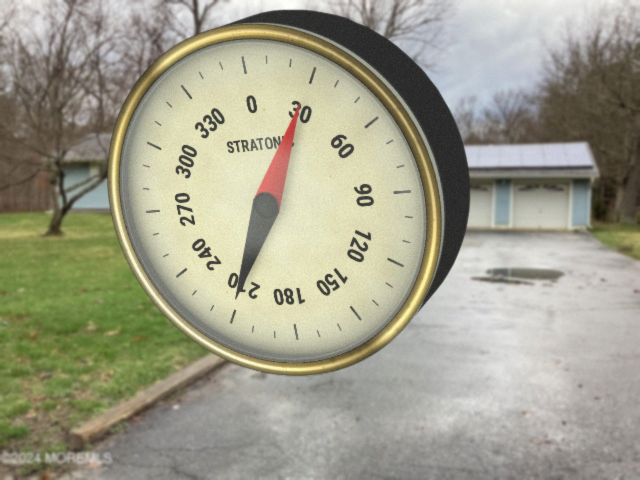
30 °
